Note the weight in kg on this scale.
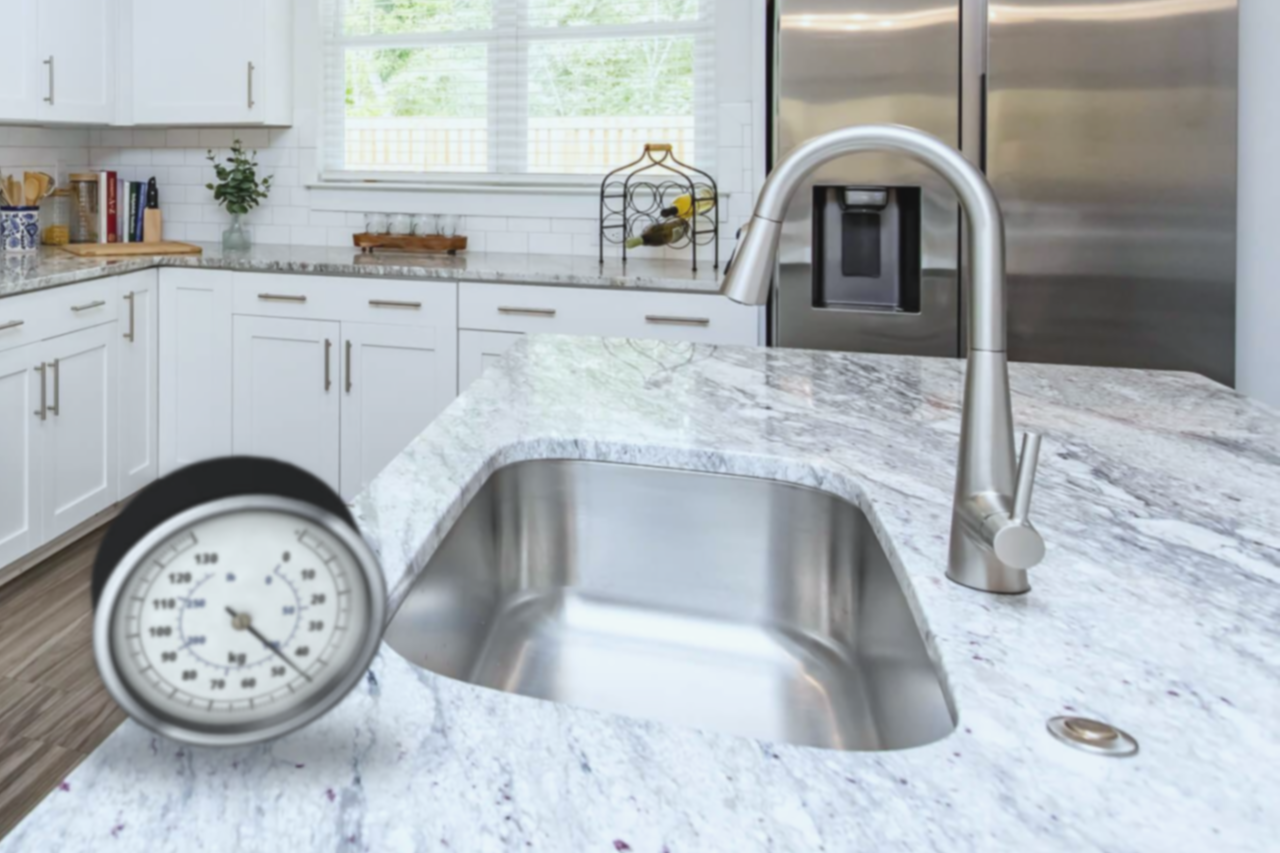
45 kg
